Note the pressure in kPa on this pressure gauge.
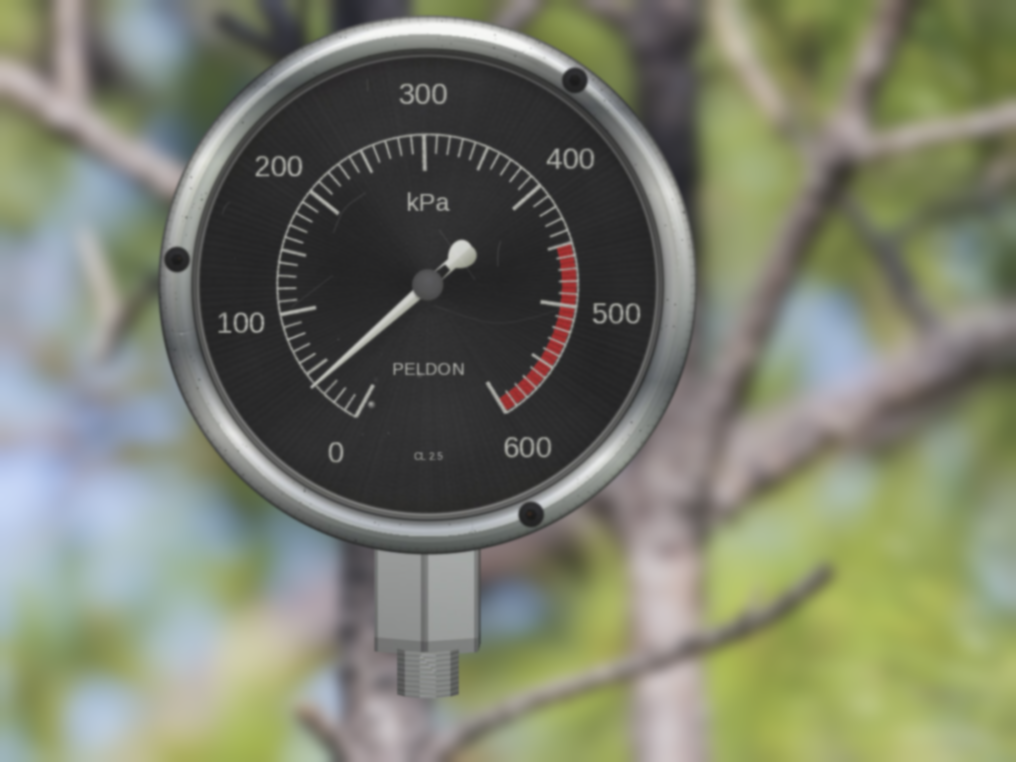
40 kPa
